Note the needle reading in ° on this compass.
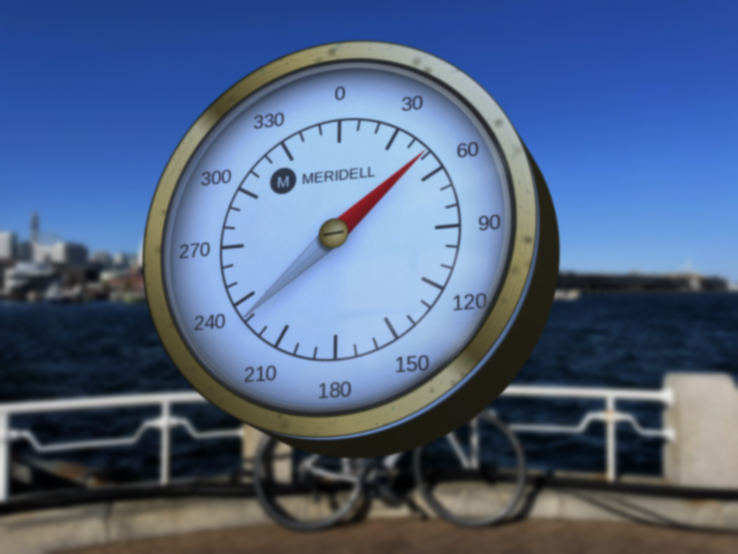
50 °
